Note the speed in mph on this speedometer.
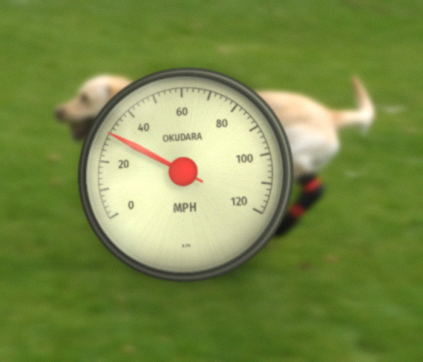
30 mph
